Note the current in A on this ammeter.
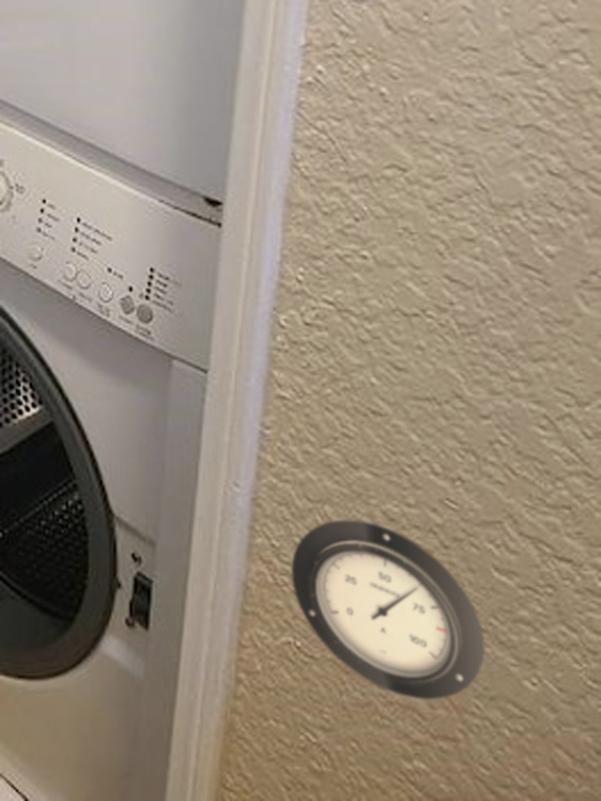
65 A
